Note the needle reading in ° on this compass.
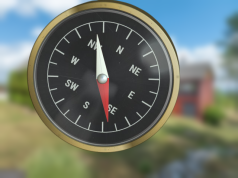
142.5 °
